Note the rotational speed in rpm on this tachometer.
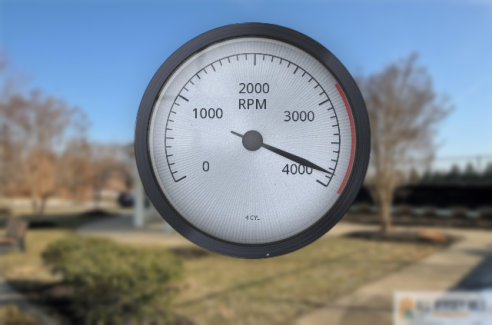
3850 rpm
